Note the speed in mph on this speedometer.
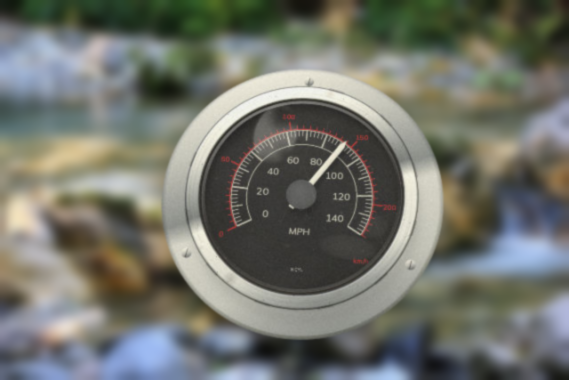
90 mph
